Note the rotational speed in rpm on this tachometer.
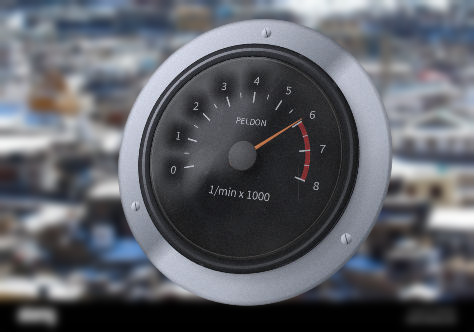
6000 rpm
